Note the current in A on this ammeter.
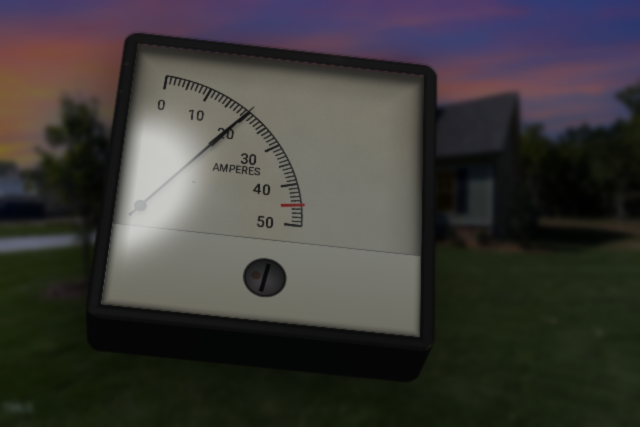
20 A
